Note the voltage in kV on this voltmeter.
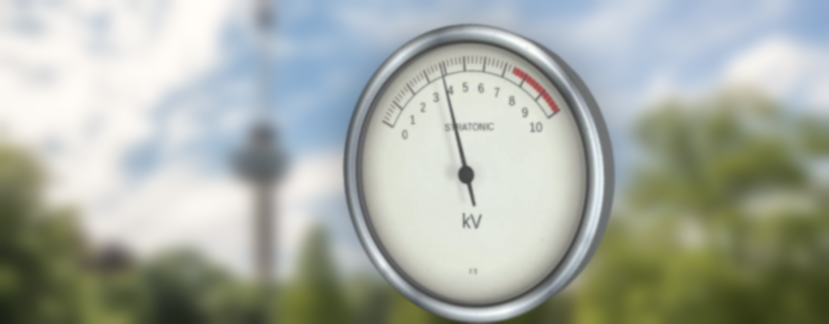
4 kV
